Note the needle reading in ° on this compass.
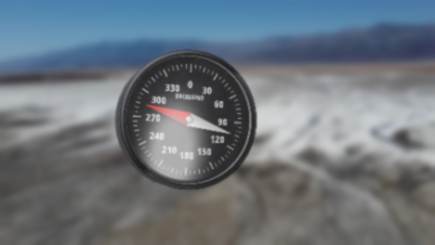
285 °
